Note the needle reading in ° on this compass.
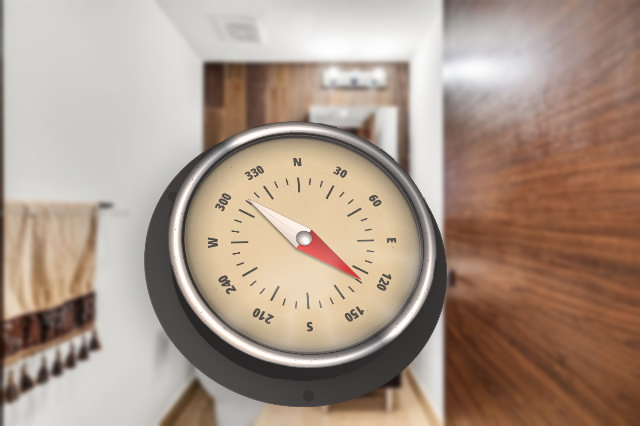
130 °
